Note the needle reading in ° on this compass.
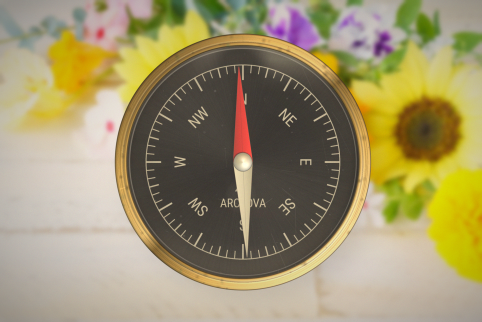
357.5 °
